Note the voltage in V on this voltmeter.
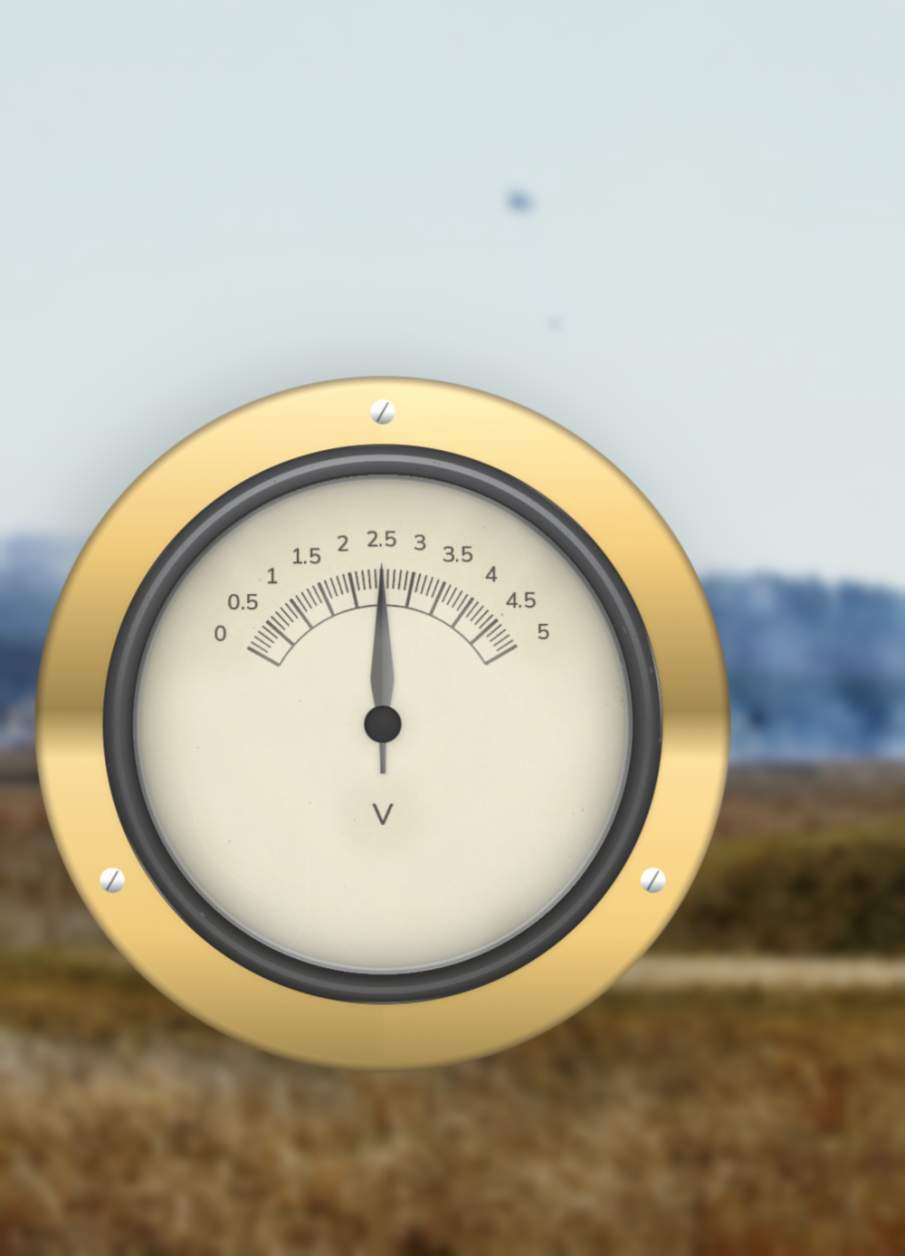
2.5 V
